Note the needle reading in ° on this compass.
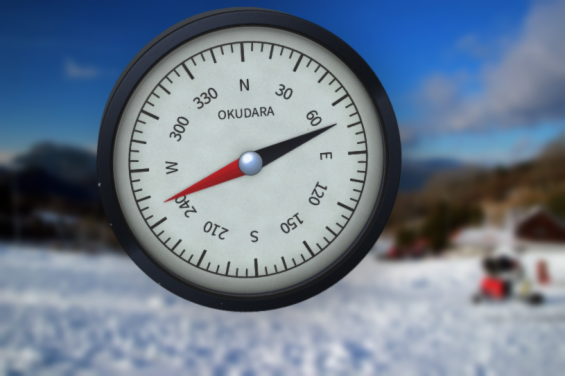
250 °
